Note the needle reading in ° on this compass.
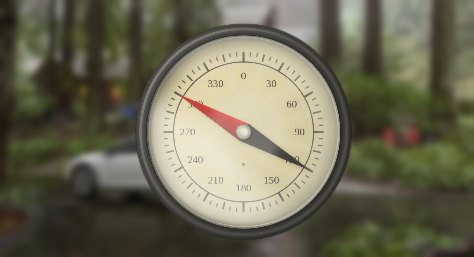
300 °
